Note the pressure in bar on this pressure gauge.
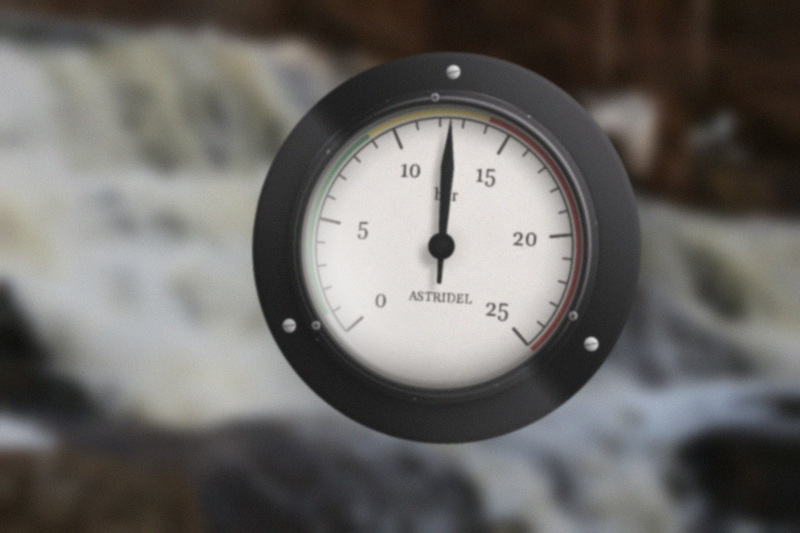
12.5 bar
